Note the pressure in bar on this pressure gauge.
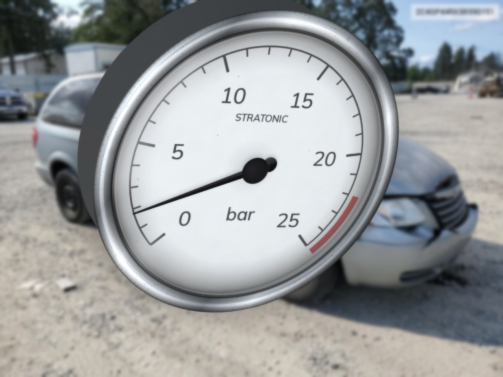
2 bar
